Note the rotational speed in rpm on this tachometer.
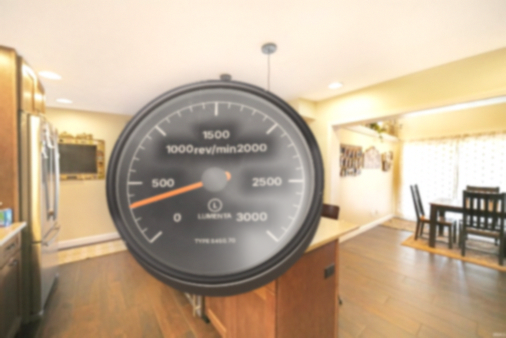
300 rpm
